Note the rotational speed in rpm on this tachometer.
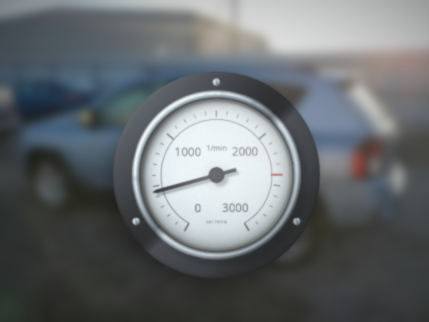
450 rpm
